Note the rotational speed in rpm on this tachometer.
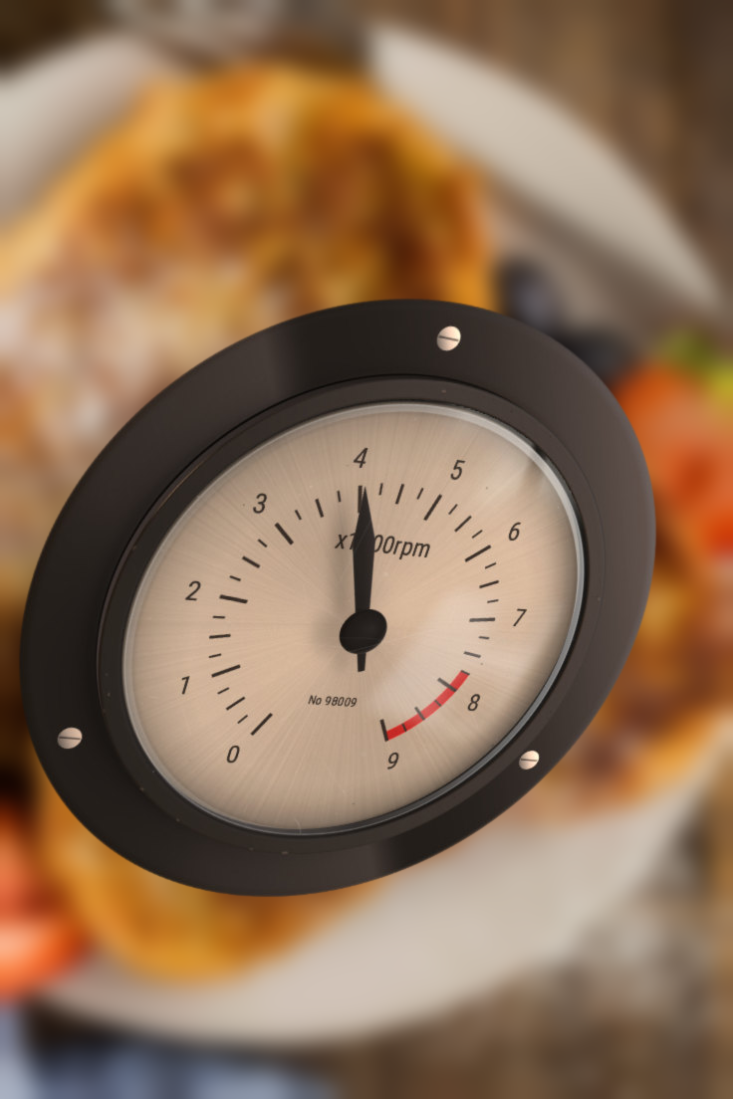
4000 rpm
